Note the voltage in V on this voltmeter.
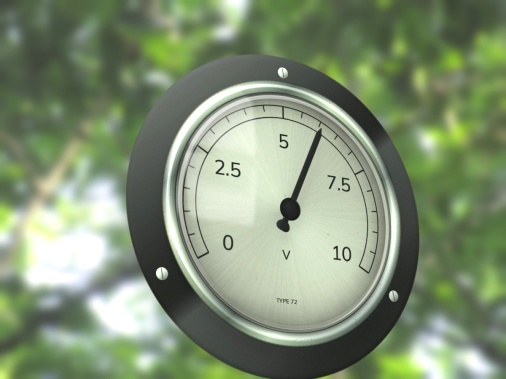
6 V
